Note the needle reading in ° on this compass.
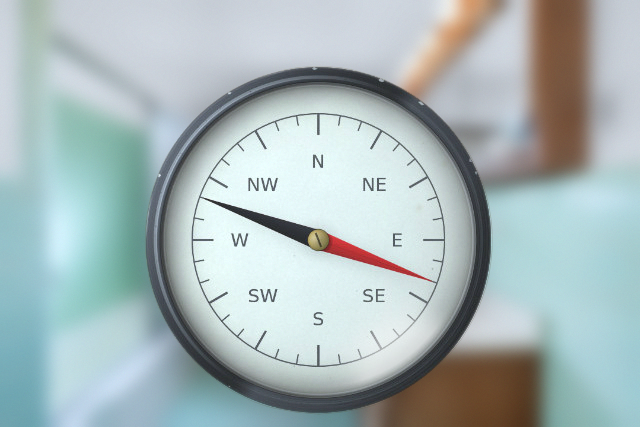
110 °
